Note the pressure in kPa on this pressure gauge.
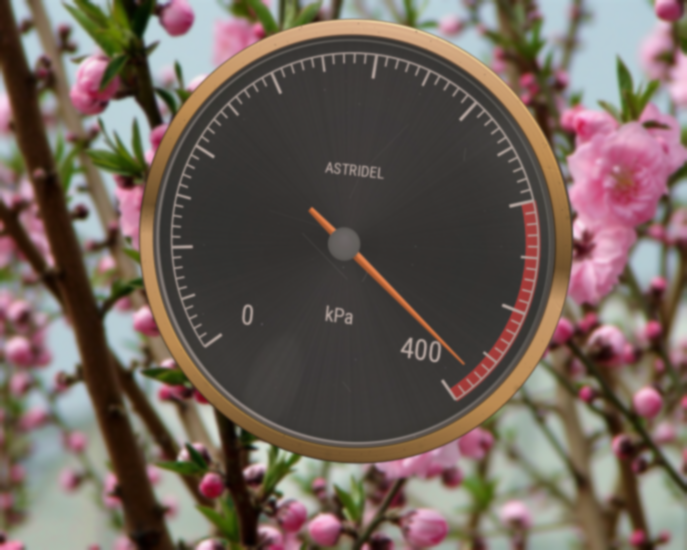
385 kPa
